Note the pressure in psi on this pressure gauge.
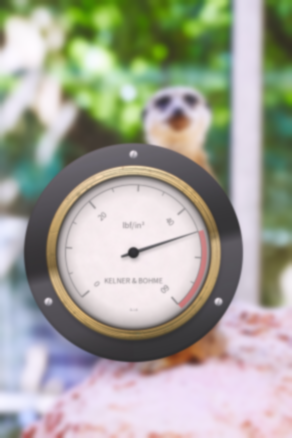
45 psi
